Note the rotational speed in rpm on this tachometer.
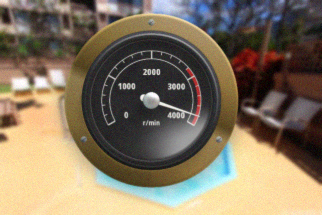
3800 rpm
